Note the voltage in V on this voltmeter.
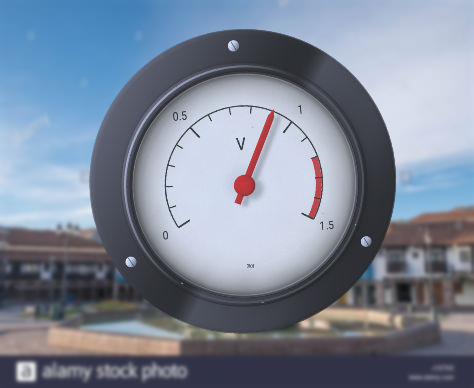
0.9 V
